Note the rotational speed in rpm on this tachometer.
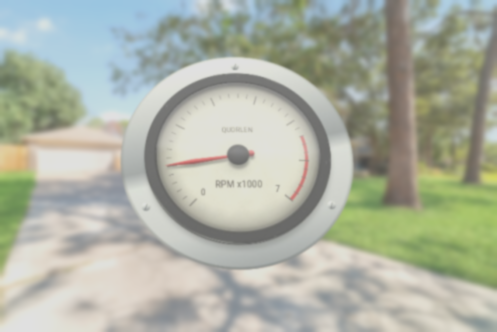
1000 rpm
